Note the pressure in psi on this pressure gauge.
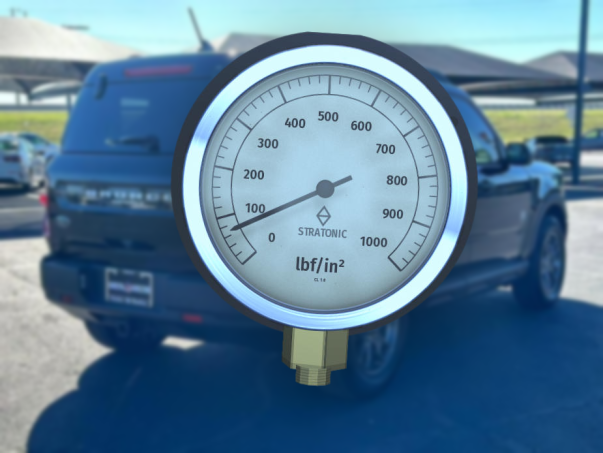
70 psi
